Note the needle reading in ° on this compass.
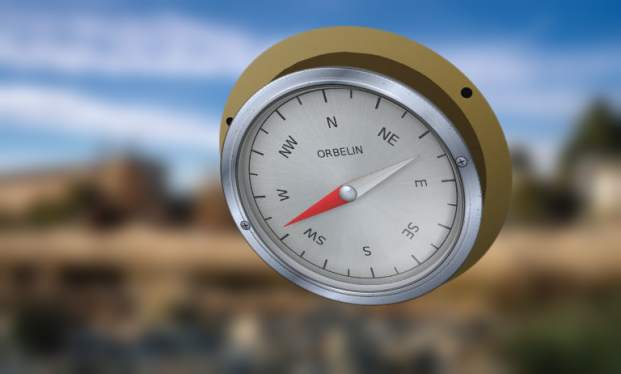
247.5 °
